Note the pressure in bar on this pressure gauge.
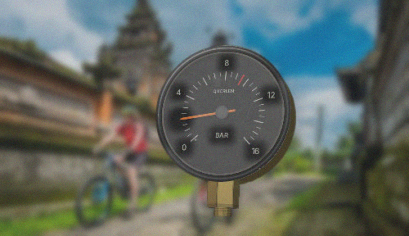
2 bar
